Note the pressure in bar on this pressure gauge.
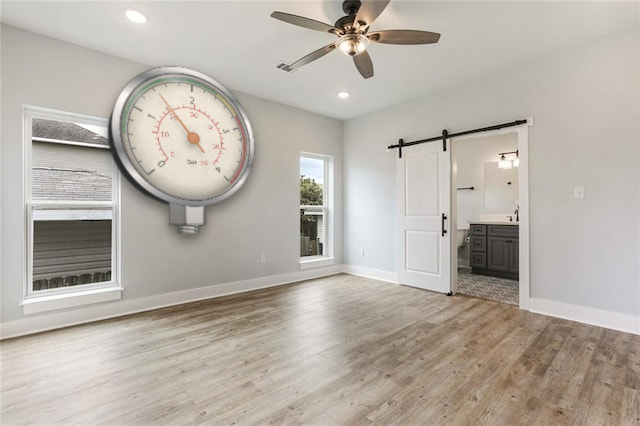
1.4 bar
